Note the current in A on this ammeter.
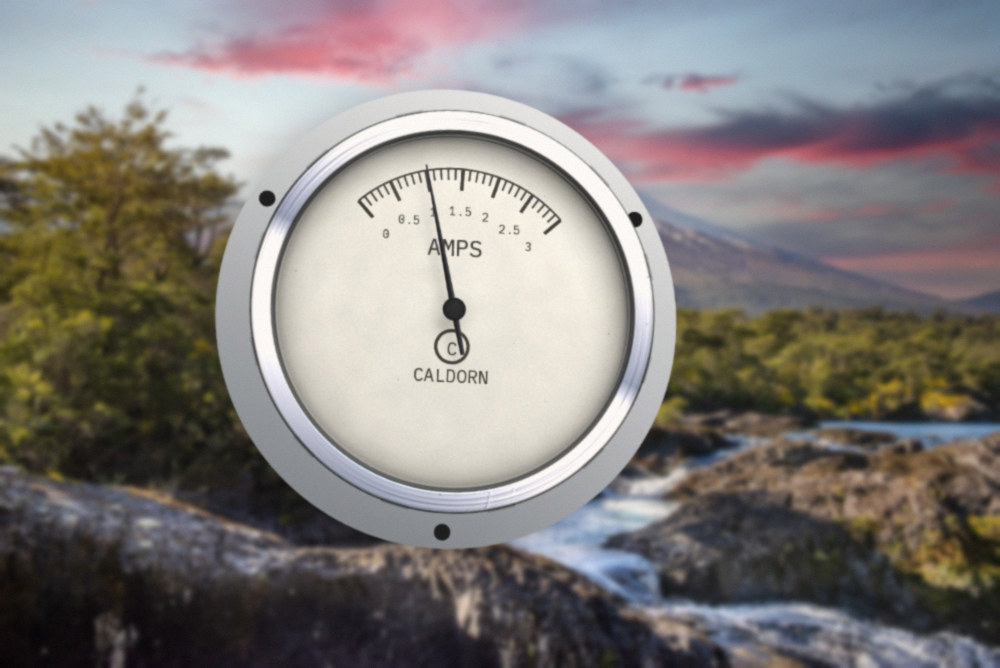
1 A
